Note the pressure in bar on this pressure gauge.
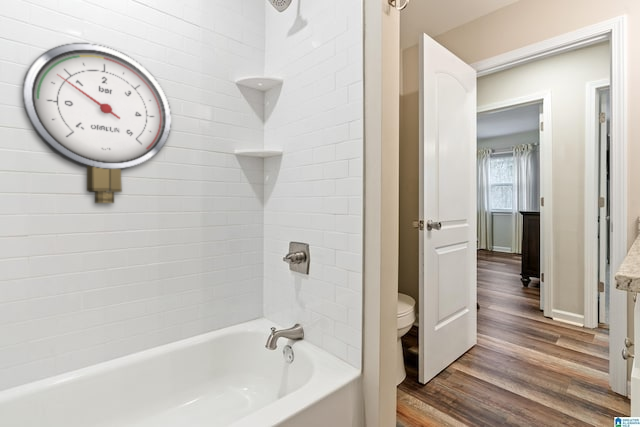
0.75 bar
